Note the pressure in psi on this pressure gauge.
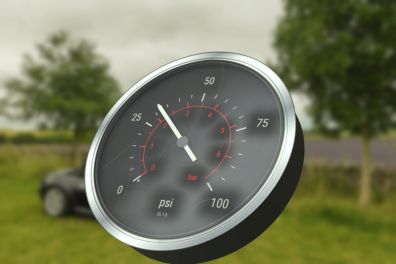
32.5 psi
